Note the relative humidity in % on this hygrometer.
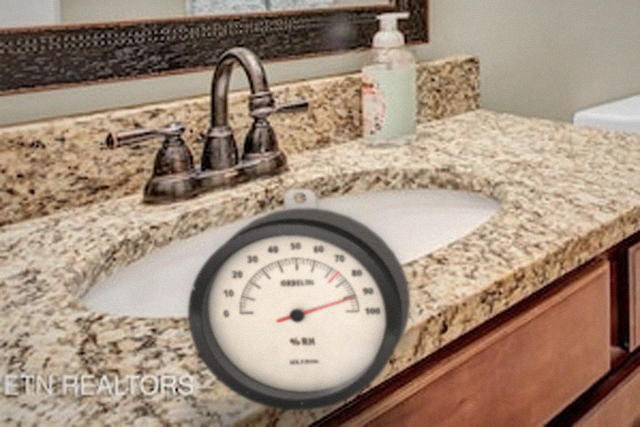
90 %
